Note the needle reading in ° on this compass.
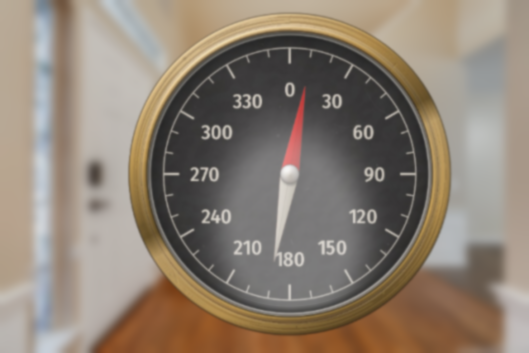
10 °
